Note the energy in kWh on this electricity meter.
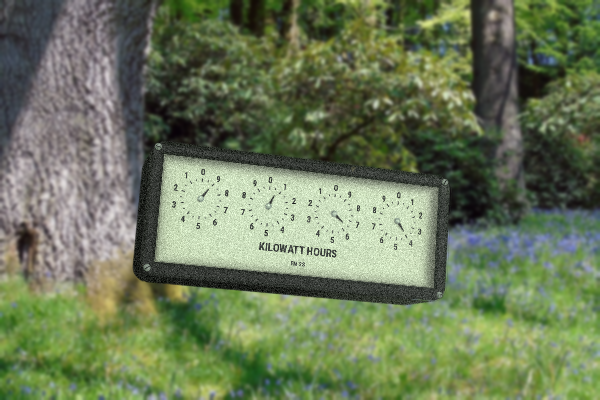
9064 kWh
